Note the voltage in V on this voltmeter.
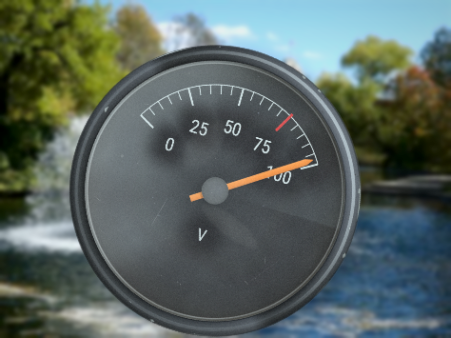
97.5 V
